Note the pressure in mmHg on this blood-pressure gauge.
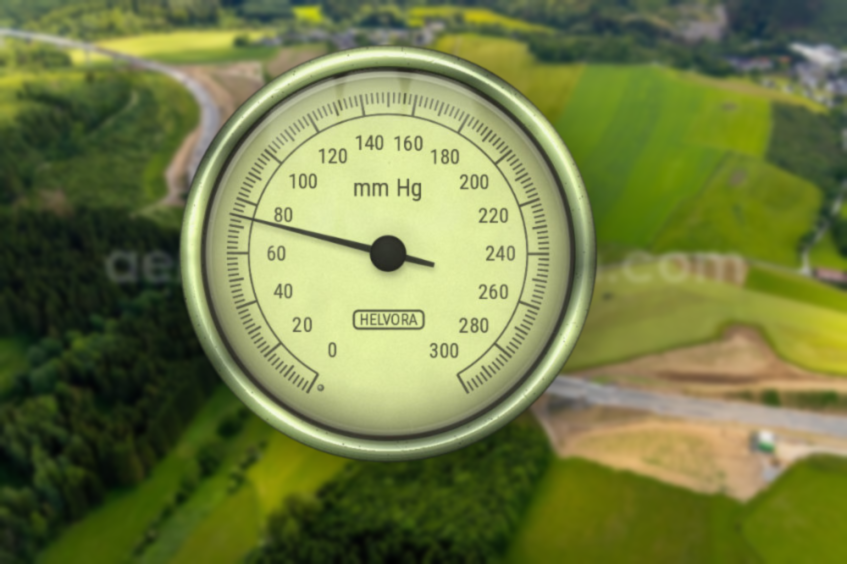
74 mmHg
